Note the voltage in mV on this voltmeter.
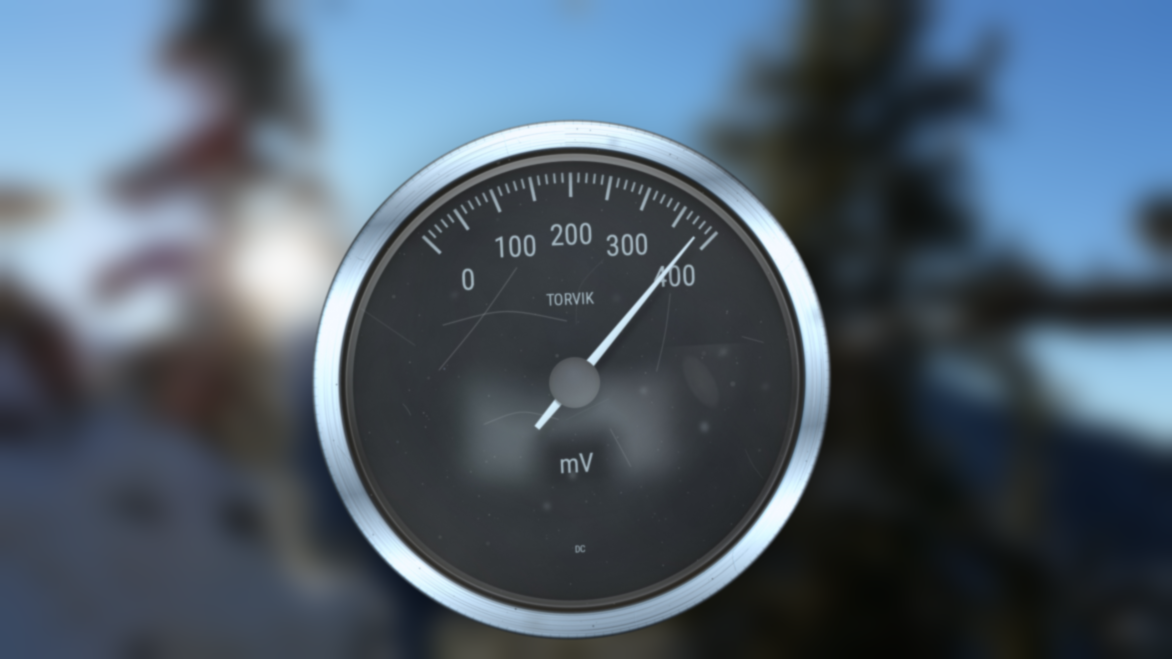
380 mV
